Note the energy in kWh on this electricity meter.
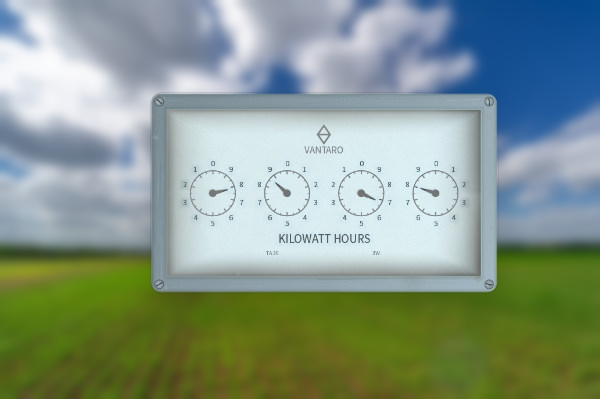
7868 kWh
